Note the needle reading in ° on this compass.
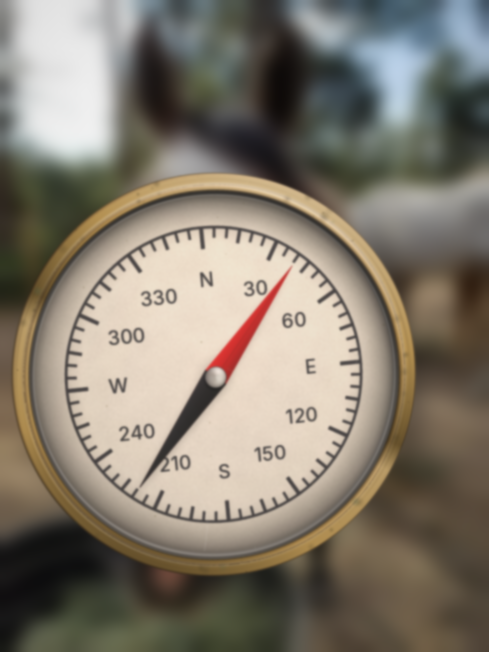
40 °
